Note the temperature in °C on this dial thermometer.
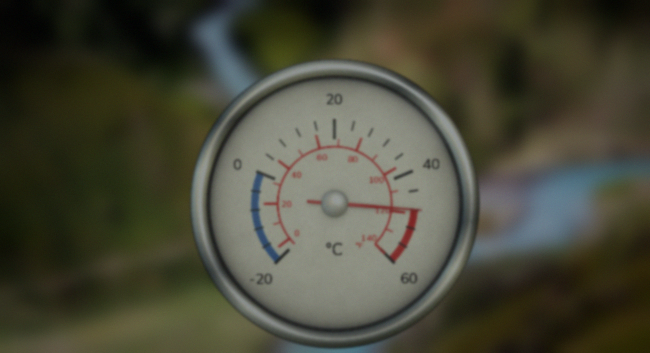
48 °C
